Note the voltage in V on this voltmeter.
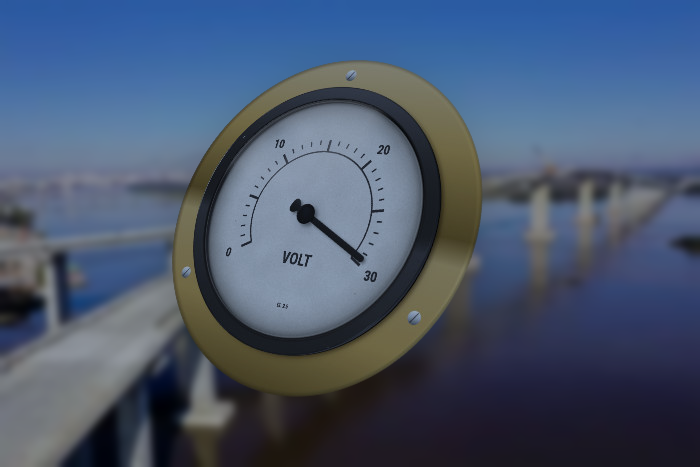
29.5 V
